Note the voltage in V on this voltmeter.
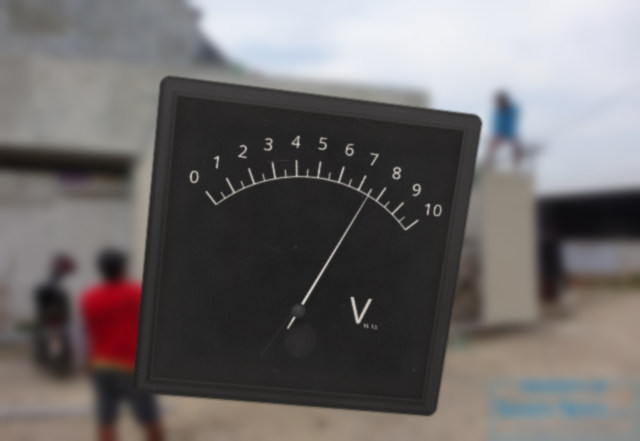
7.5 V
